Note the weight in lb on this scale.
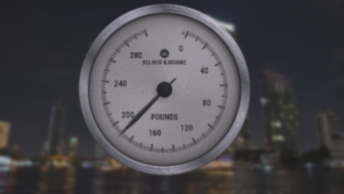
190 lb
